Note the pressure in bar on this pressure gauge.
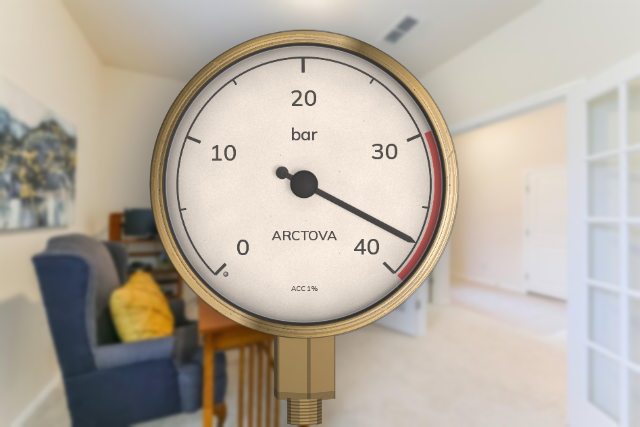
37.5 bar
